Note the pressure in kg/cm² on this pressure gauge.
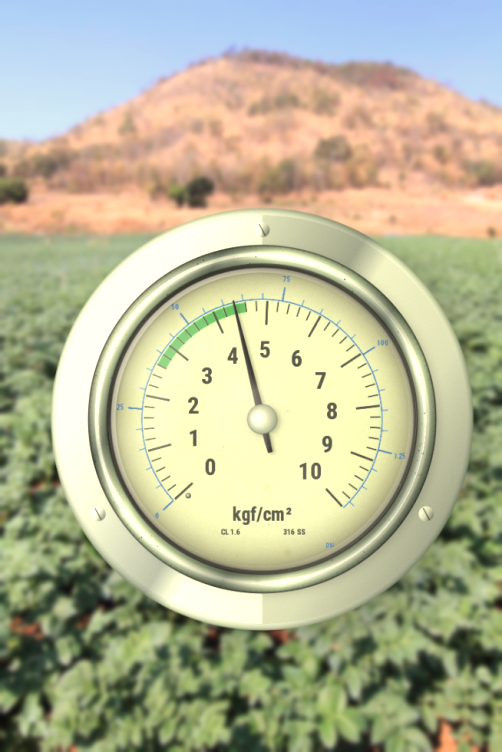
4.4 kg/cm²
